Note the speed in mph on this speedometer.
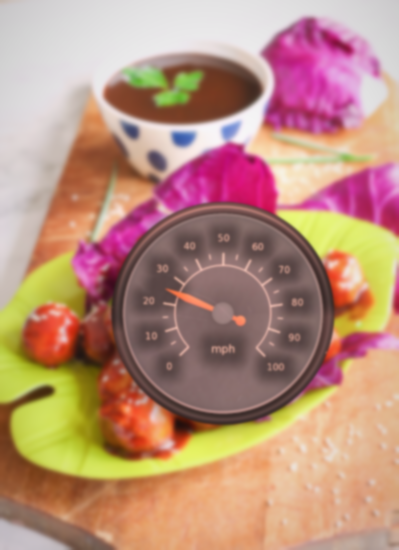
25 mph
